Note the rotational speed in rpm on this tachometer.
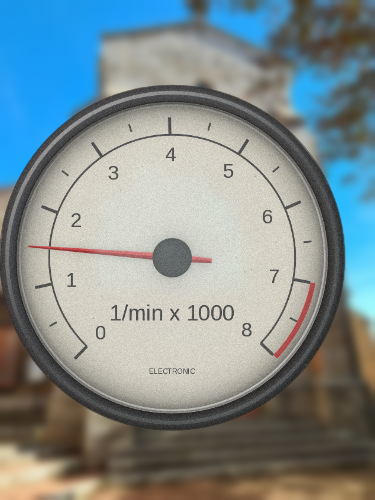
1500 rpm
